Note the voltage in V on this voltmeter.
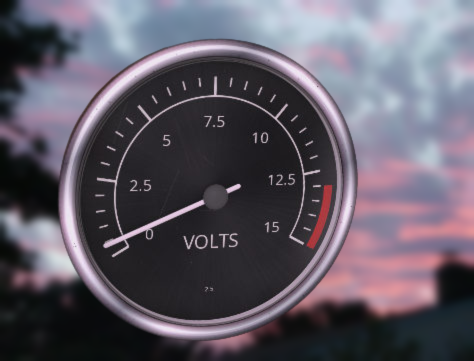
0.5 V
